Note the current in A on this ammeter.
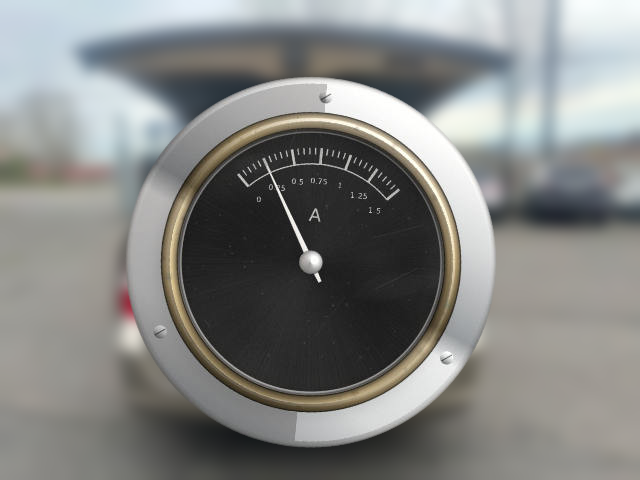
0.25 A
